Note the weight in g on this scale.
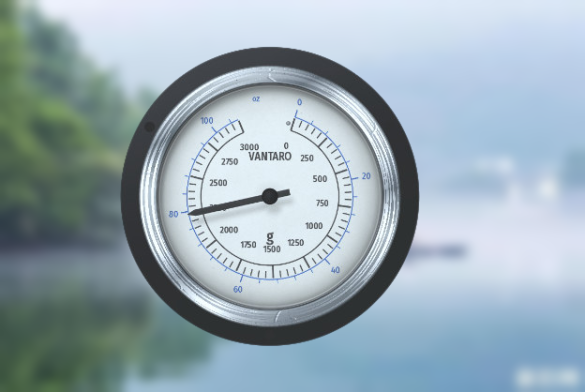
2250 g
